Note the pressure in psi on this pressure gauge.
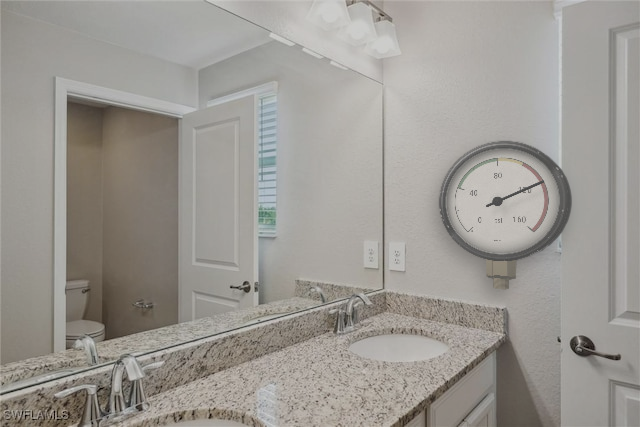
120 psi
